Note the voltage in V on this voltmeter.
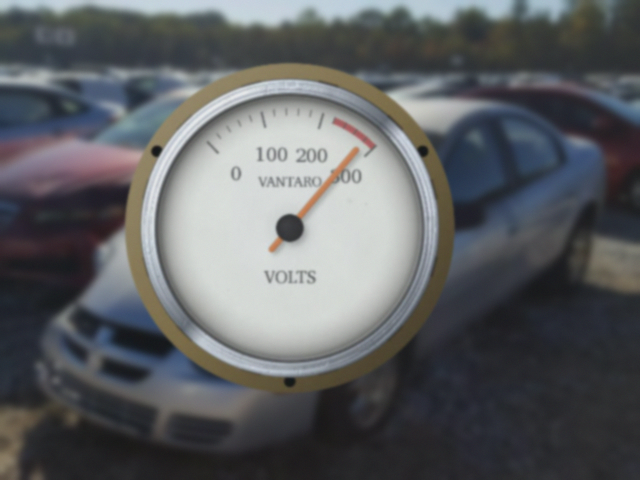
280 V
